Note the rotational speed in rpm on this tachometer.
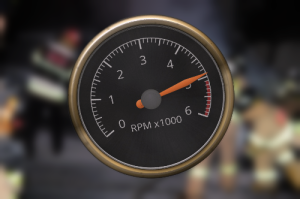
4900 rpm
